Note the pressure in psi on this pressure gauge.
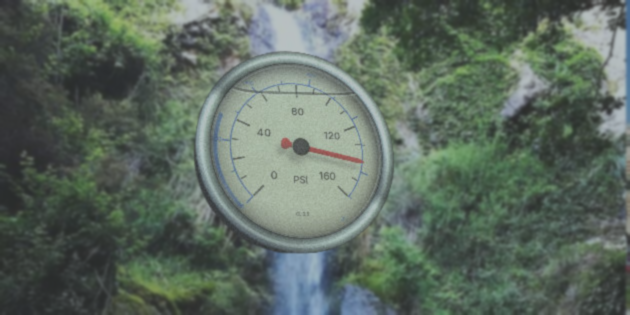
140 psi
